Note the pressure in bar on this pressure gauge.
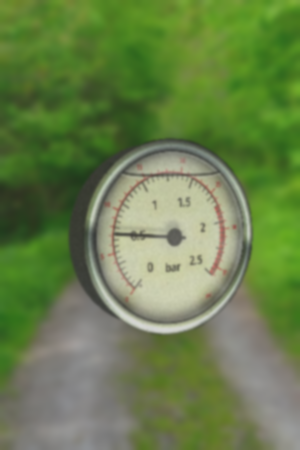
0.5 bar
